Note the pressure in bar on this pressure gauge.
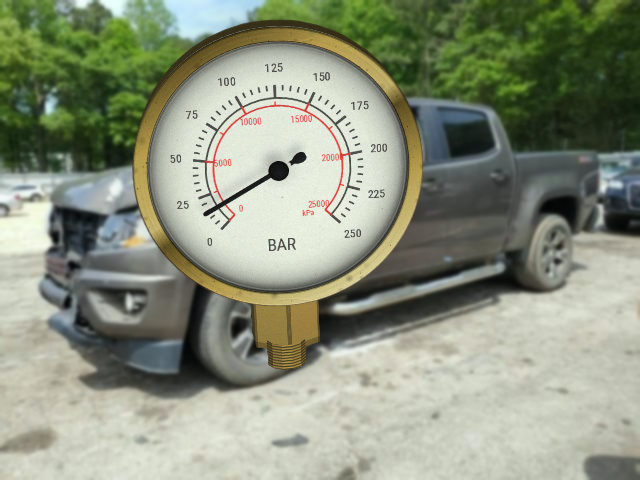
15 bar
